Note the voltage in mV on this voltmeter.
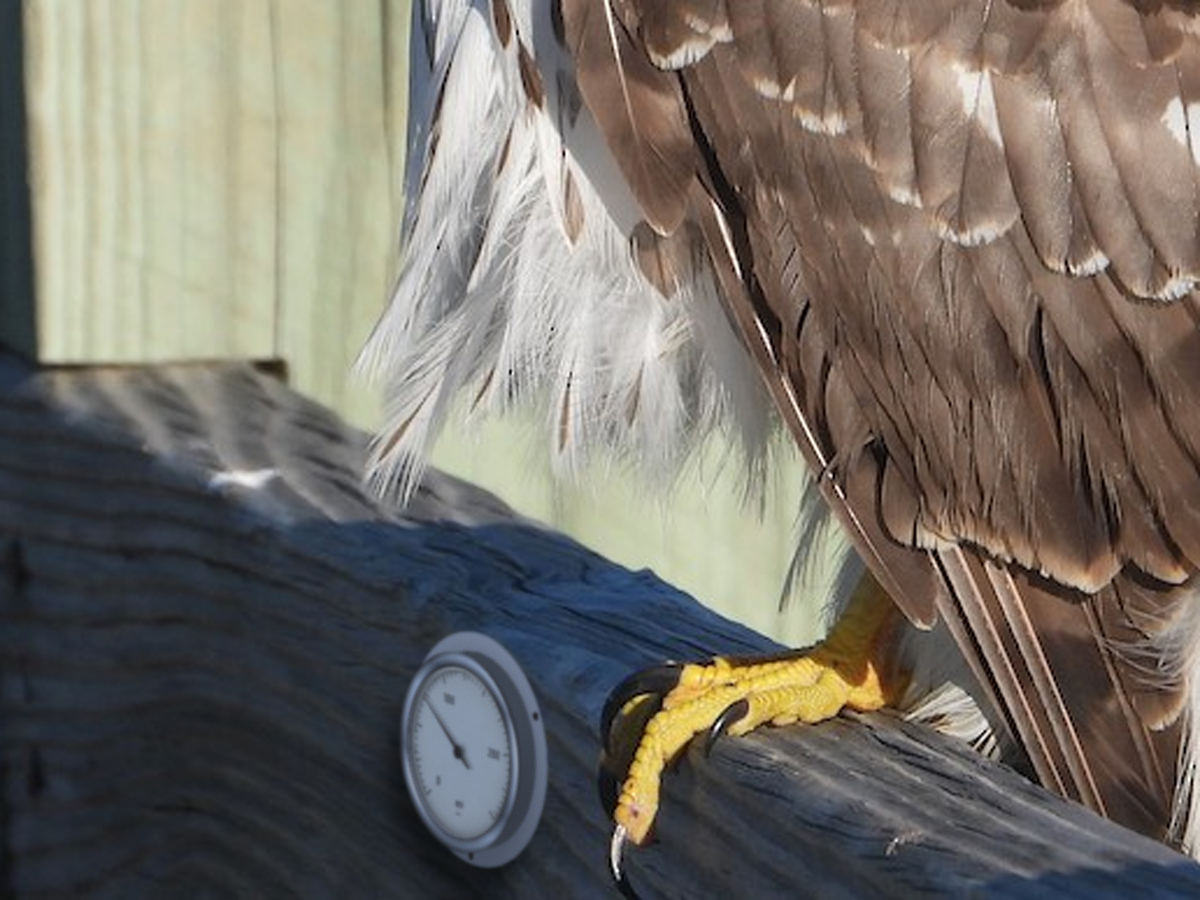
75 mV
